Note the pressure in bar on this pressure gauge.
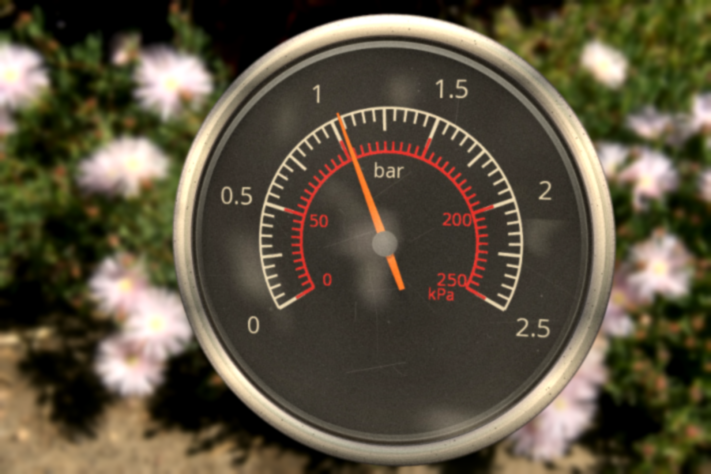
1.05 bar
